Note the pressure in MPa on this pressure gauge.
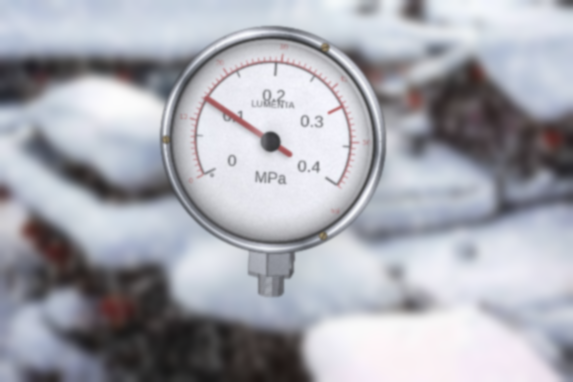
0.1 MPa
